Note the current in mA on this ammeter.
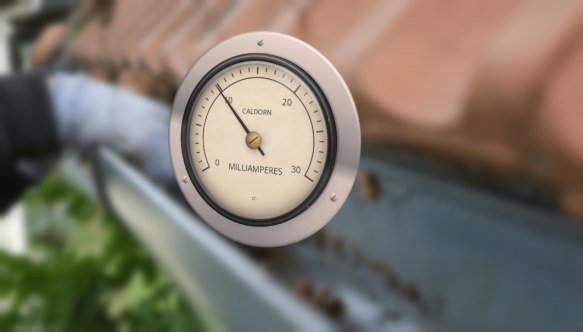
10 mA
